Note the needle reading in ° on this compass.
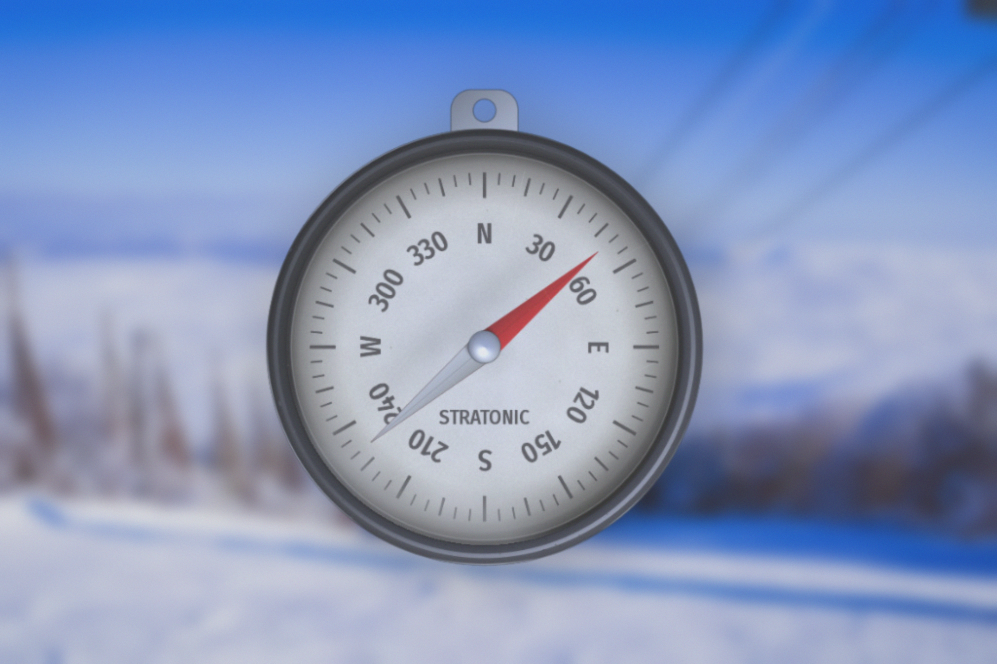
50 °
